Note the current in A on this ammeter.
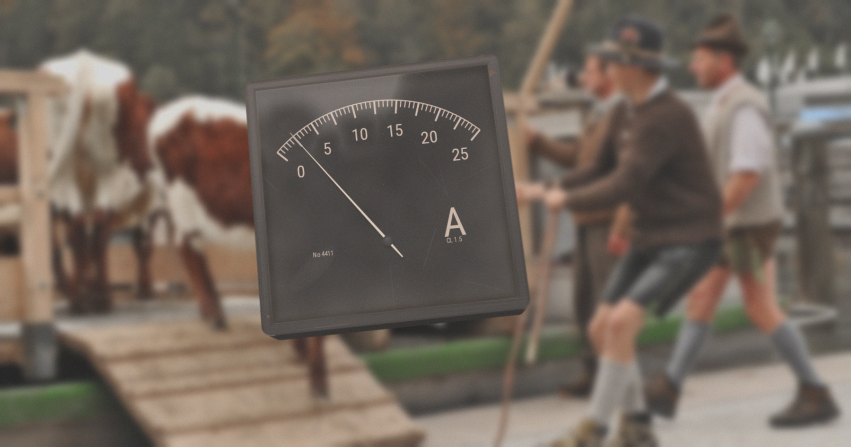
2.5 A
